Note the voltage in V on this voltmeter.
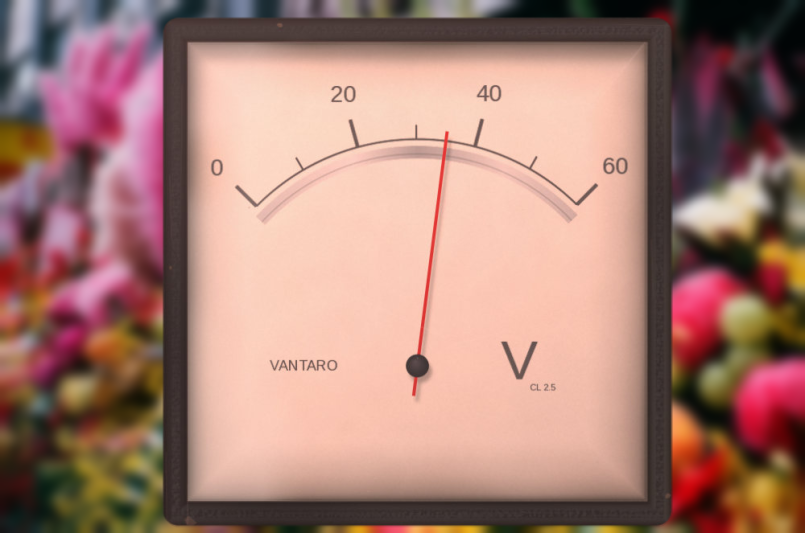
35 V
